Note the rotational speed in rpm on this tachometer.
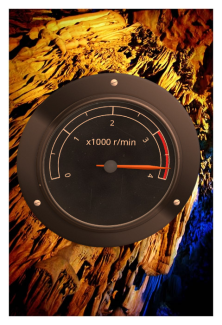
3750 rpm
